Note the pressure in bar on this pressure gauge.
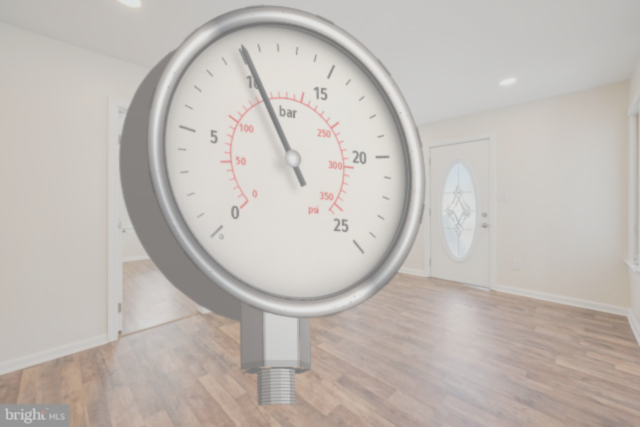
10 bar
